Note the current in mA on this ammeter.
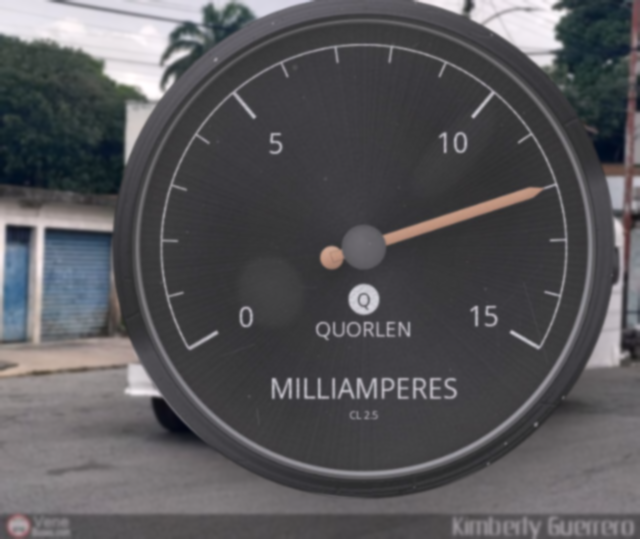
12 mA
